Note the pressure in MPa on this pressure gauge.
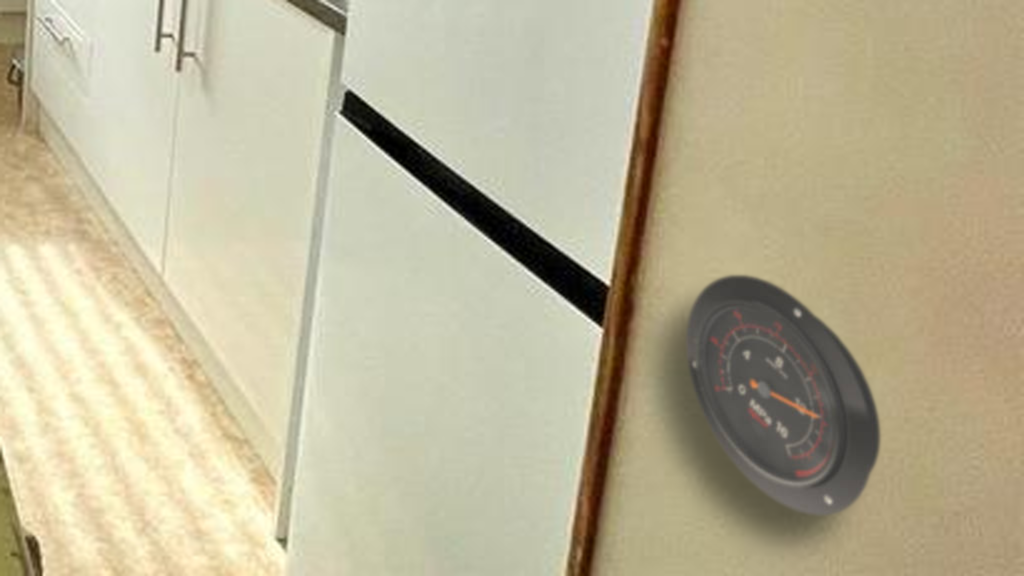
12 MPa
